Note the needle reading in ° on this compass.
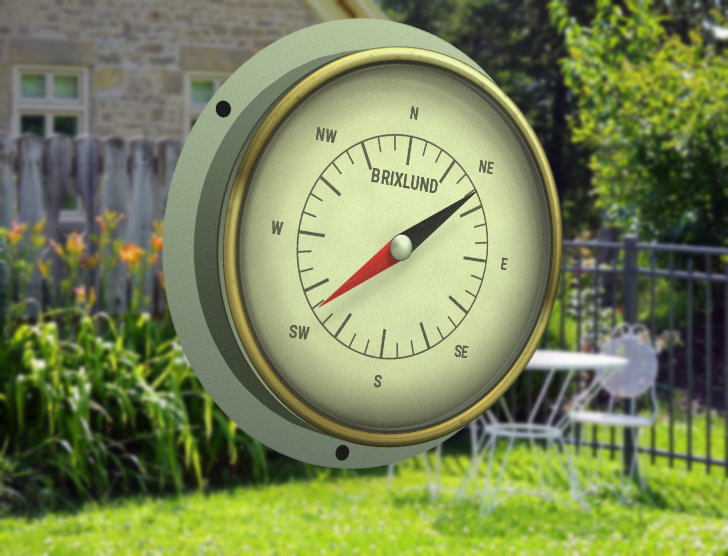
230 °
